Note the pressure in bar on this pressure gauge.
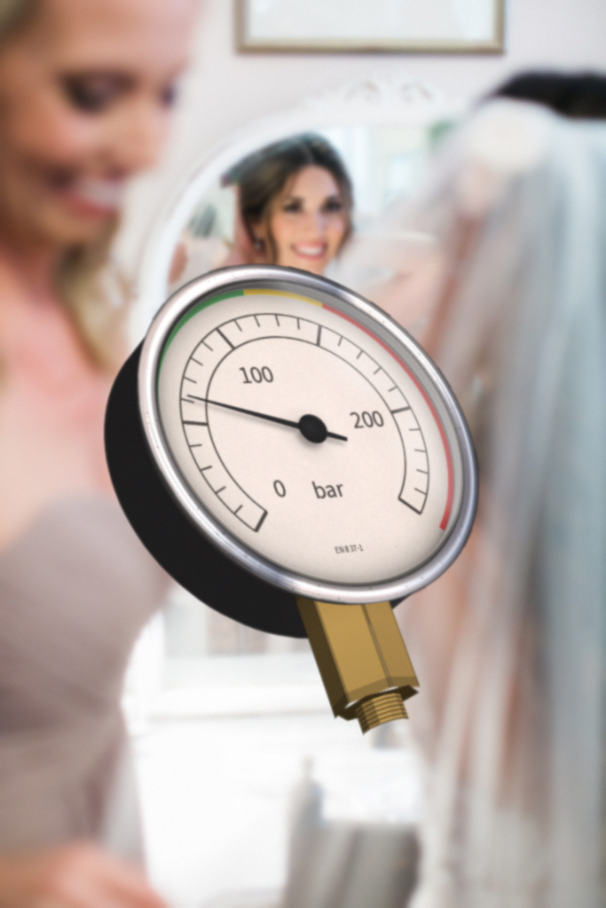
60 bar
